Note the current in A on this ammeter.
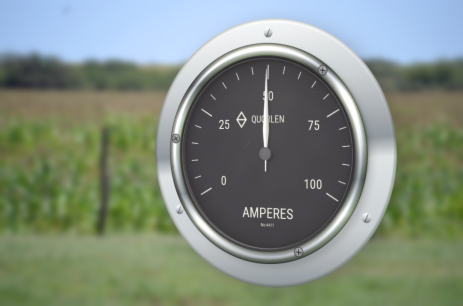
50 A
